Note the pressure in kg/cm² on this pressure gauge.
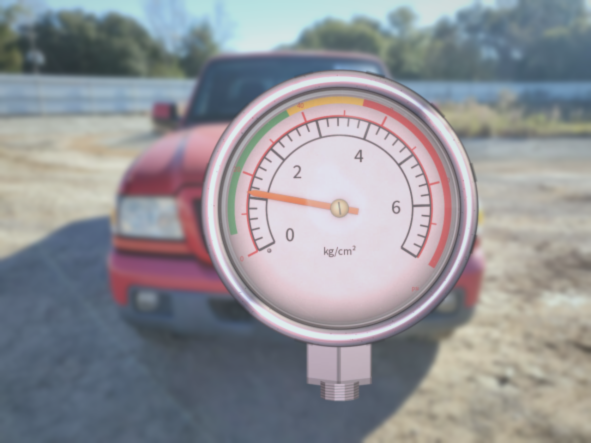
1.1 kg/cm²
